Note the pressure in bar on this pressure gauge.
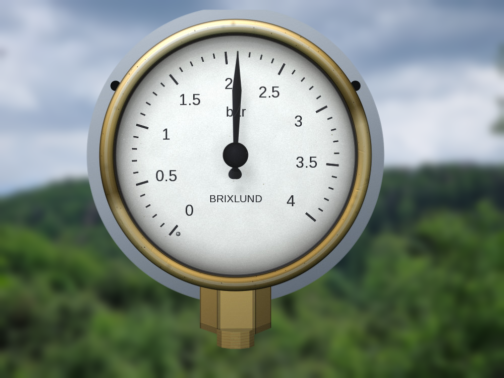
2.1 bar
